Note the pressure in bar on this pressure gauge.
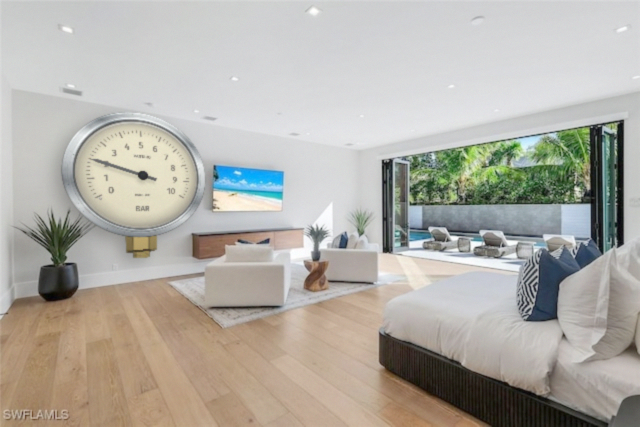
2 bar
